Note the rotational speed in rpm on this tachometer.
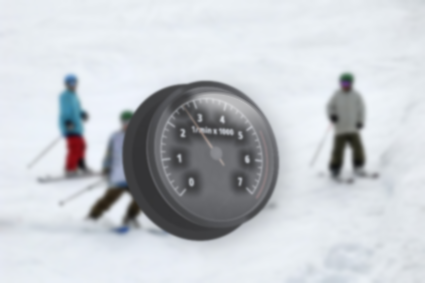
2600 rpm
